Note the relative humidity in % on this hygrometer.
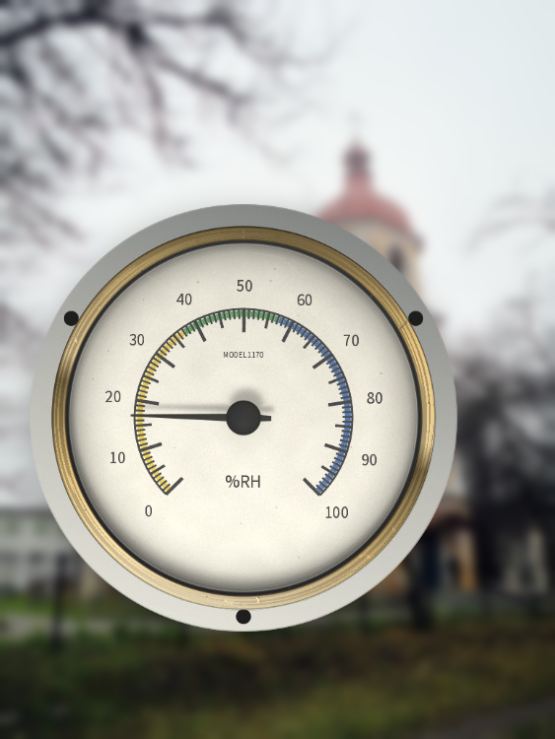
17 %
